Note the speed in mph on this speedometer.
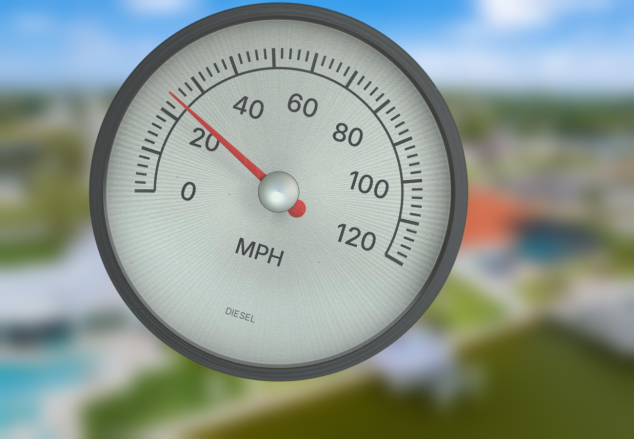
24 mph
